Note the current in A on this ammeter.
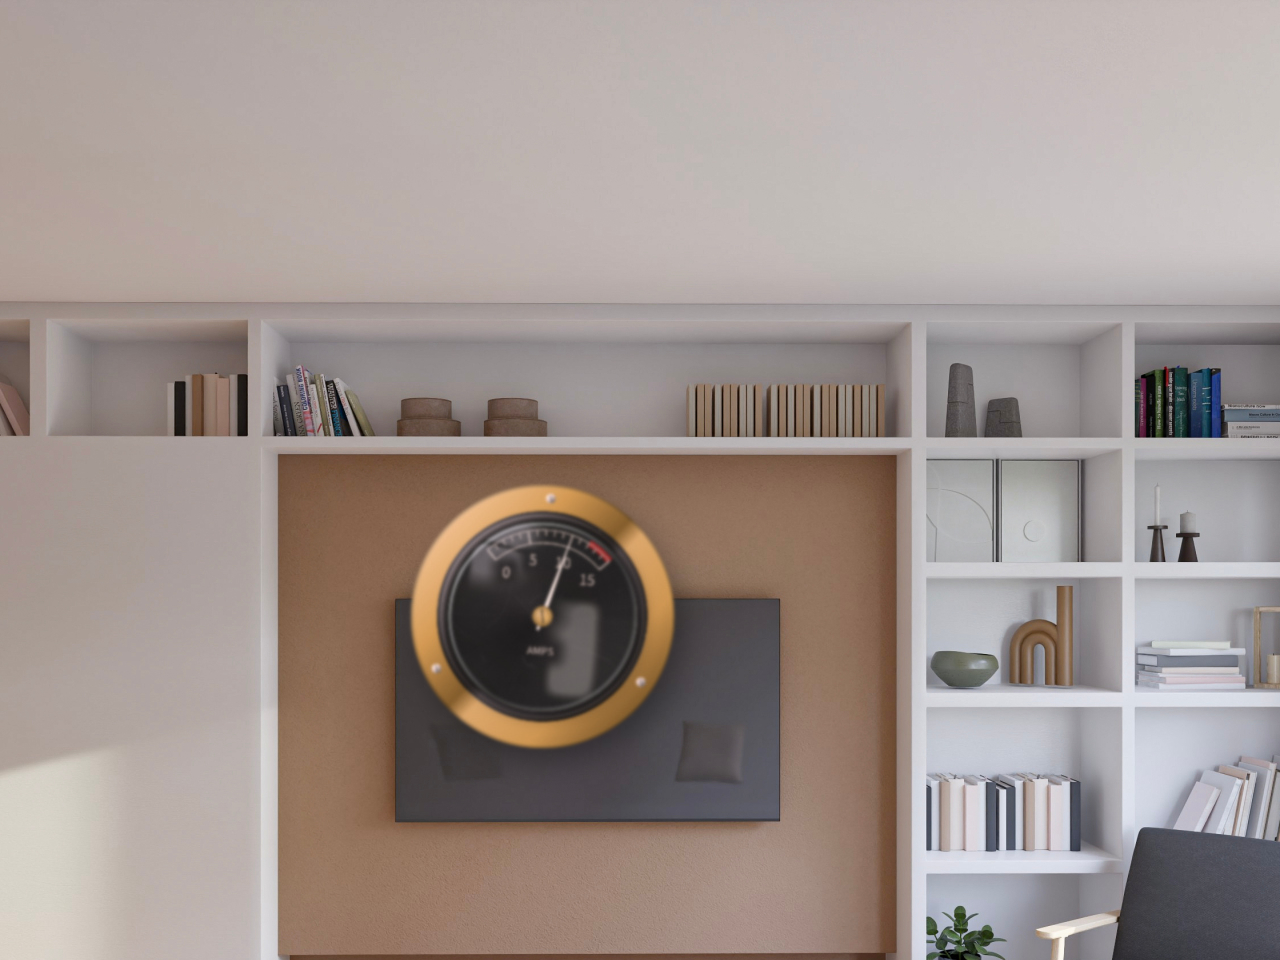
10 A
